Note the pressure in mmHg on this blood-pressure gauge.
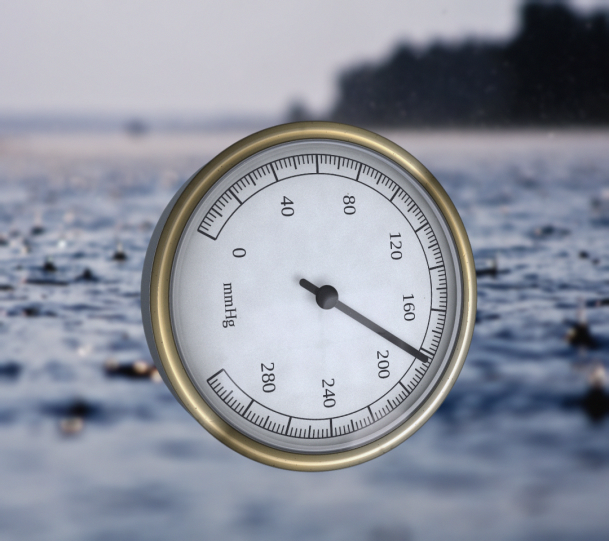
184 mmHg
